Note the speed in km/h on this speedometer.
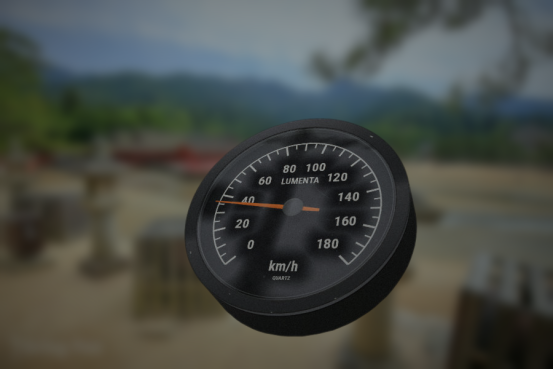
35 km/h
